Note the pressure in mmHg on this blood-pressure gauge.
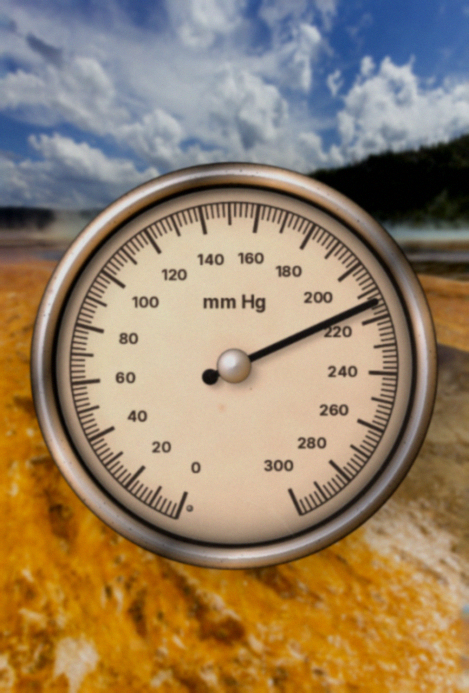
214 mmHg
